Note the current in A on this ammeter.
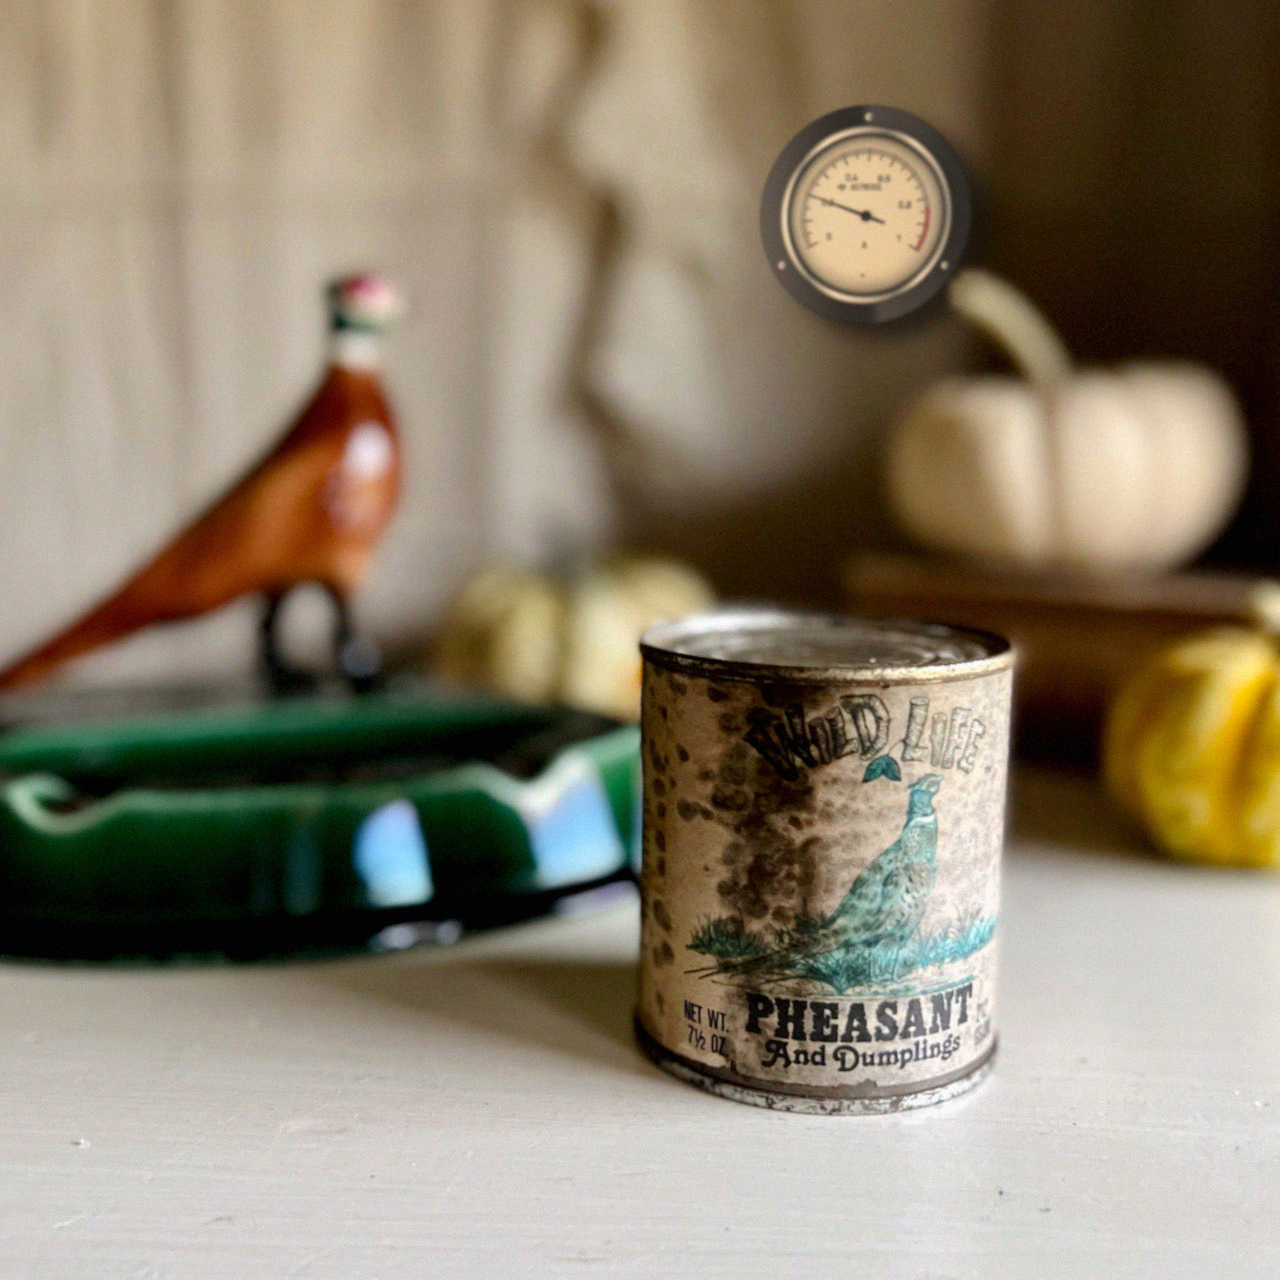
0.2 A
